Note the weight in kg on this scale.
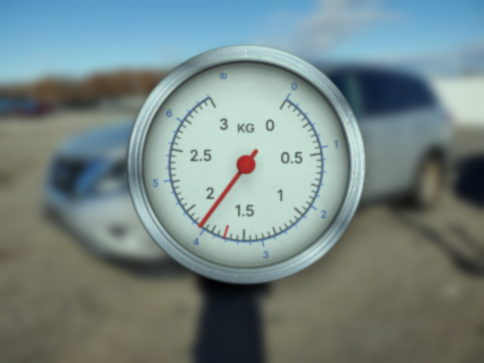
1.85 kg
